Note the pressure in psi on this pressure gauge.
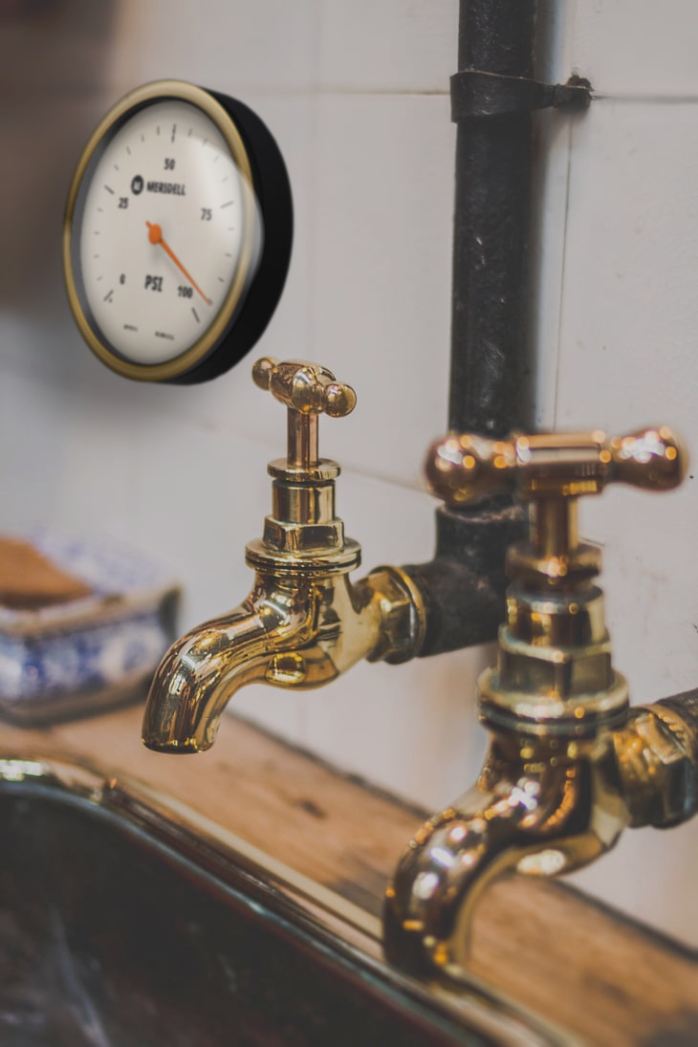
95 psi
